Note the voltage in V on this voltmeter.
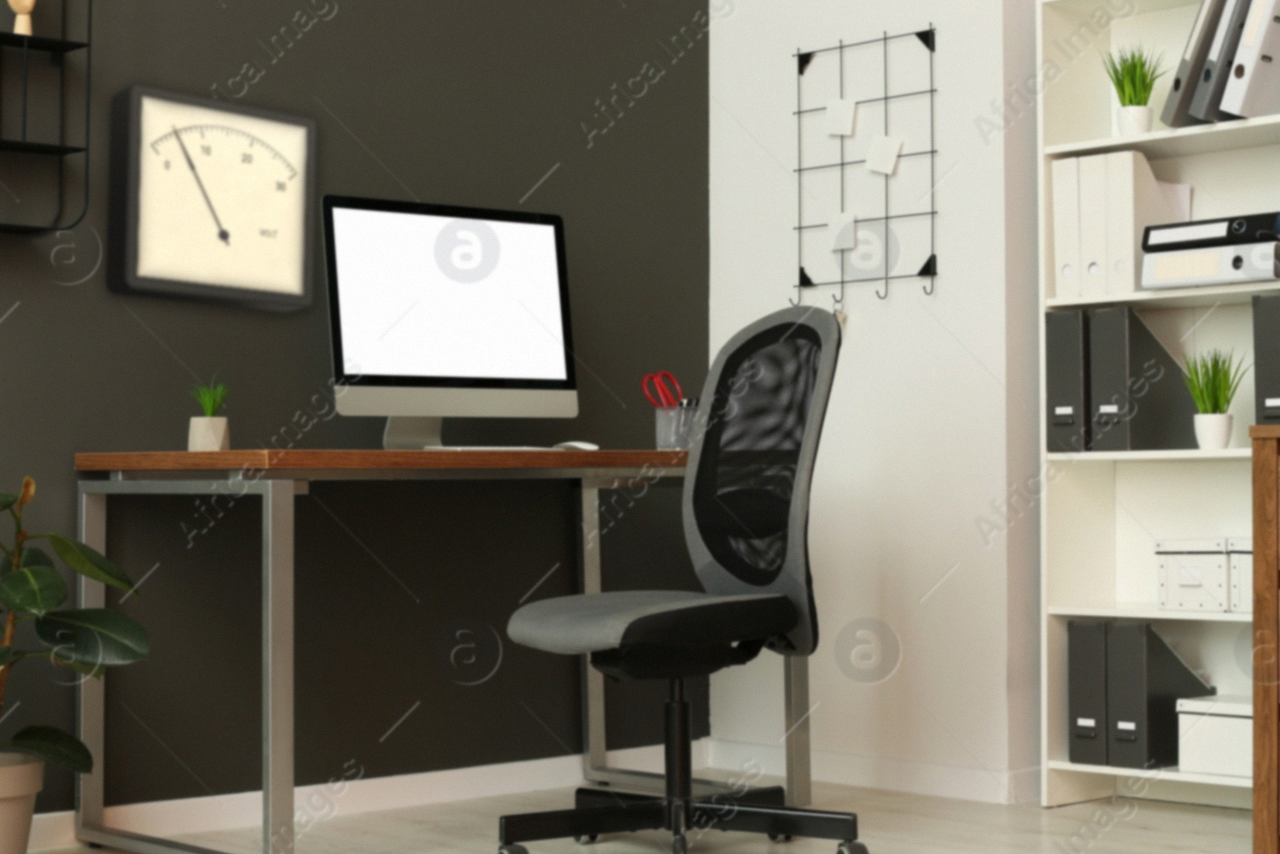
5 V
